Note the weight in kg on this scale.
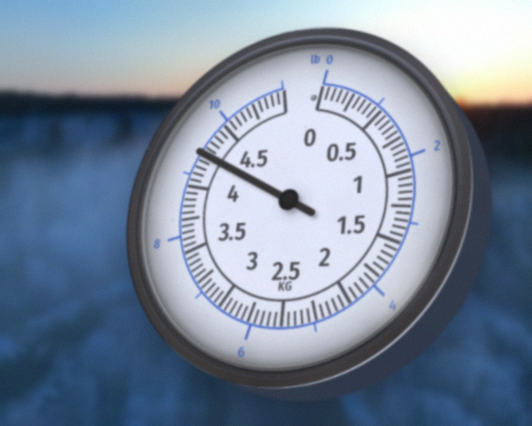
4.25 kg
